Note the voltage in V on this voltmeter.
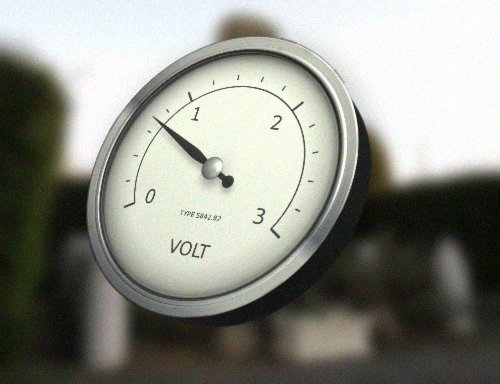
0.7 V
